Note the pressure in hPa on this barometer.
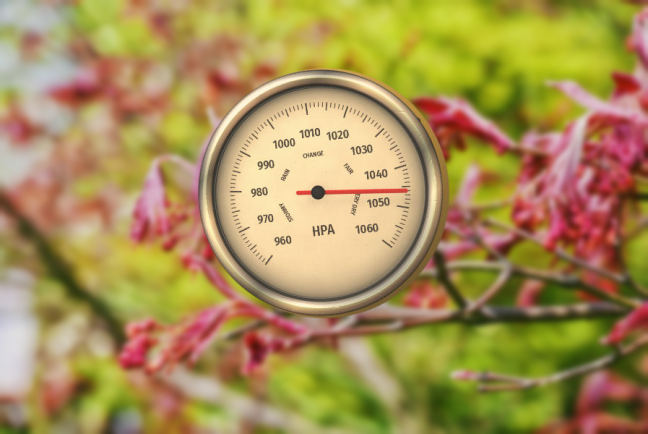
1046 hPa
